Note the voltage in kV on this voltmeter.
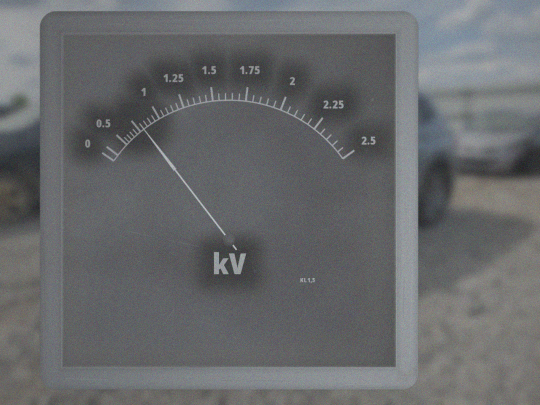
0.8 kV
